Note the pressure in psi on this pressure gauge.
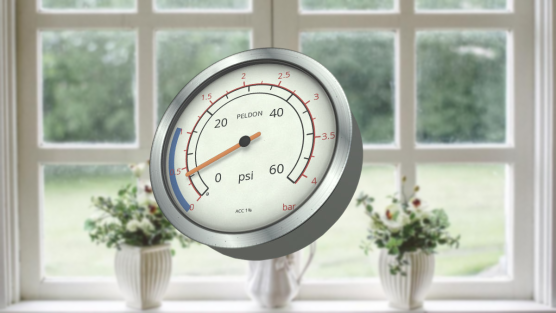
5 psi
